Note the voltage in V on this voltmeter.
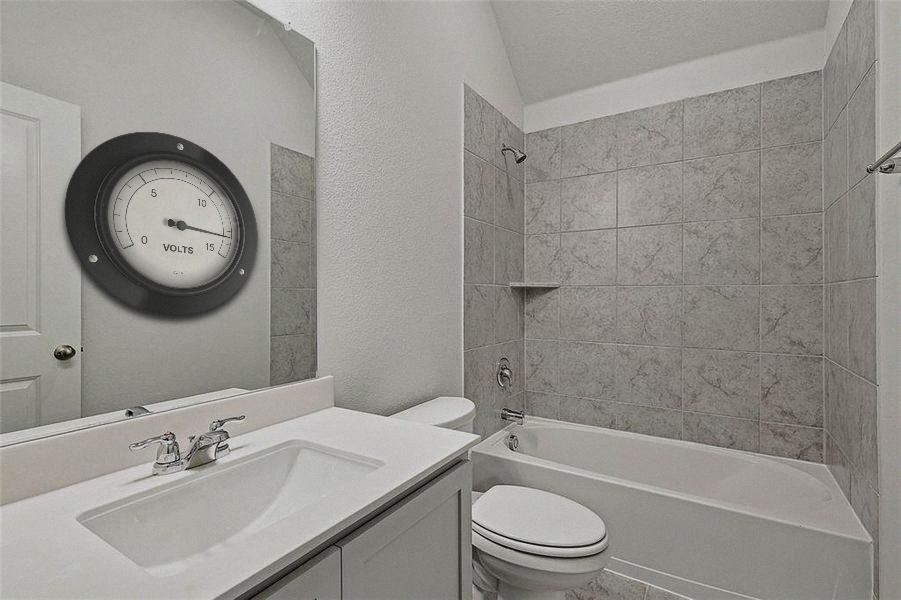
13.5 V
